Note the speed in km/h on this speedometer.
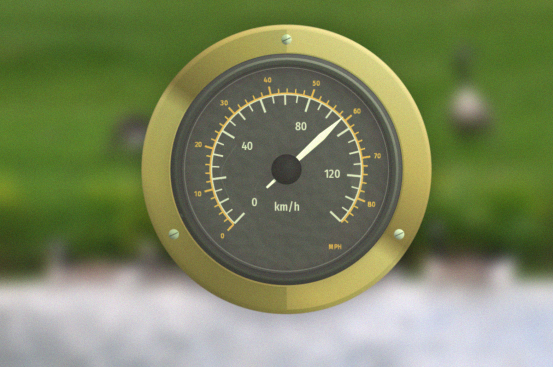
95 km/h
